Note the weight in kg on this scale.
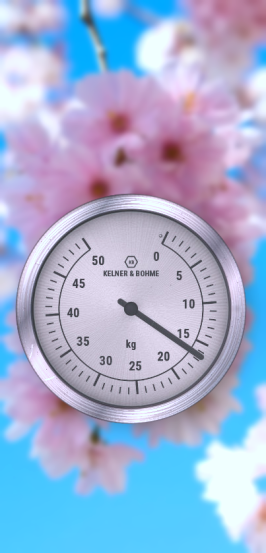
16.5 kg
